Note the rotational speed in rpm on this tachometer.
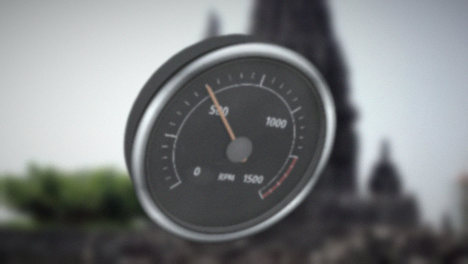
500 rpm
